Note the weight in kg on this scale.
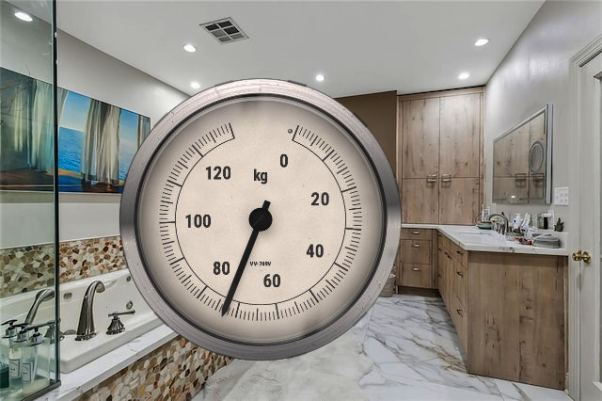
73 kg
